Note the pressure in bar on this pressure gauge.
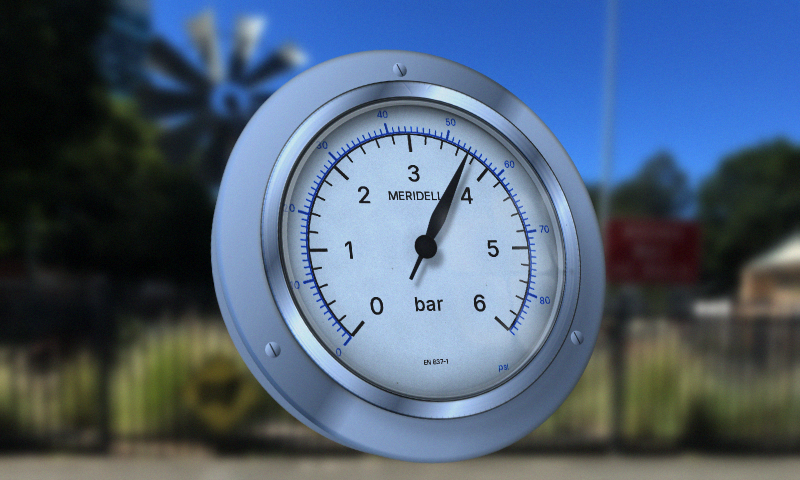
3.7 bar
